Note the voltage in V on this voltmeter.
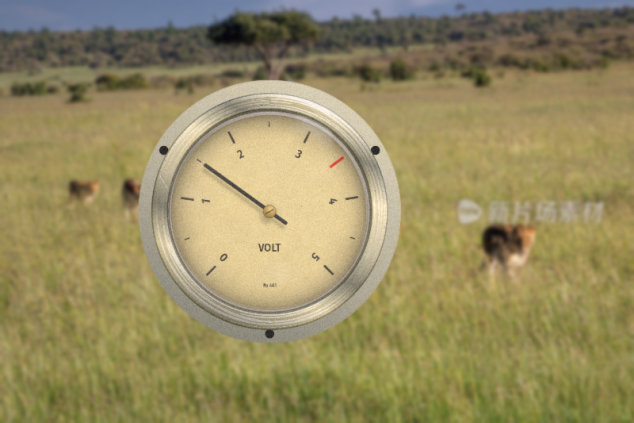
1.5 V
